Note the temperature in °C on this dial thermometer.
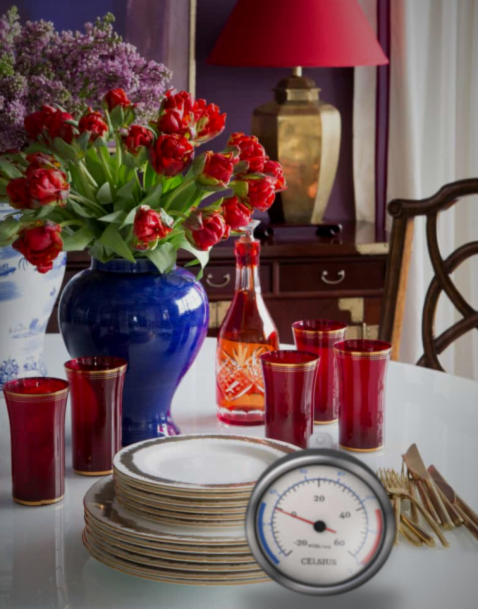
0 °C
